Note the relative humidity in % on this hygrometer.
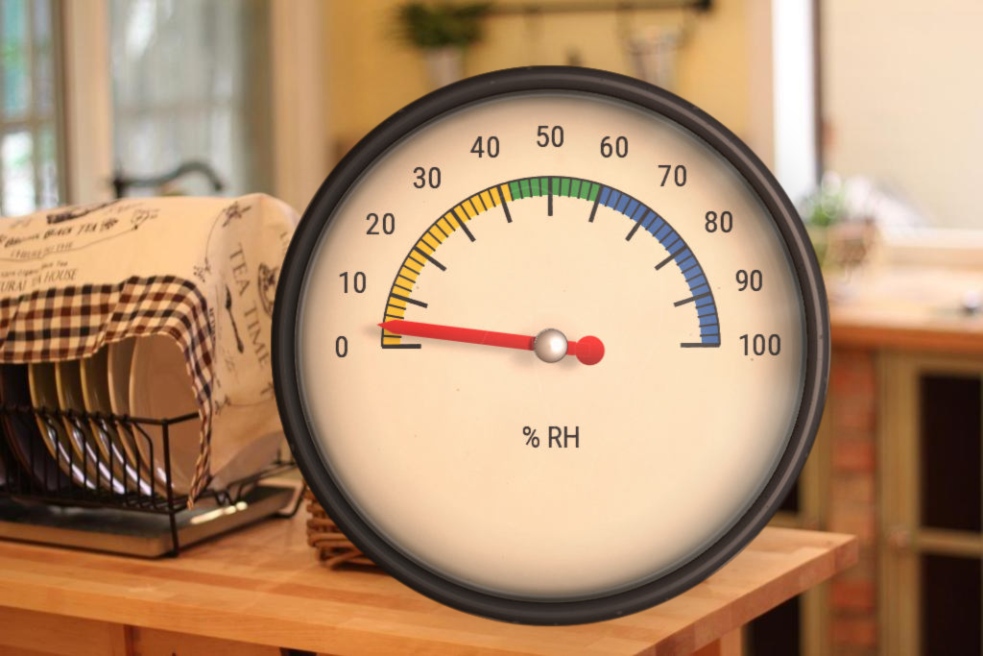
4 %
